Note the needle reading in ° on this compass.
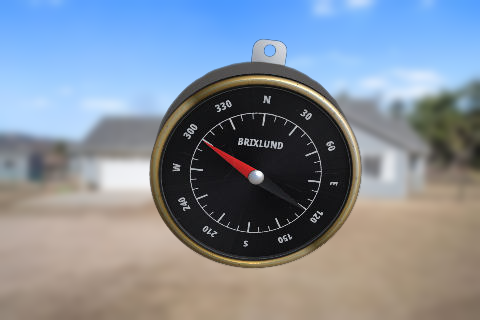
300 °
